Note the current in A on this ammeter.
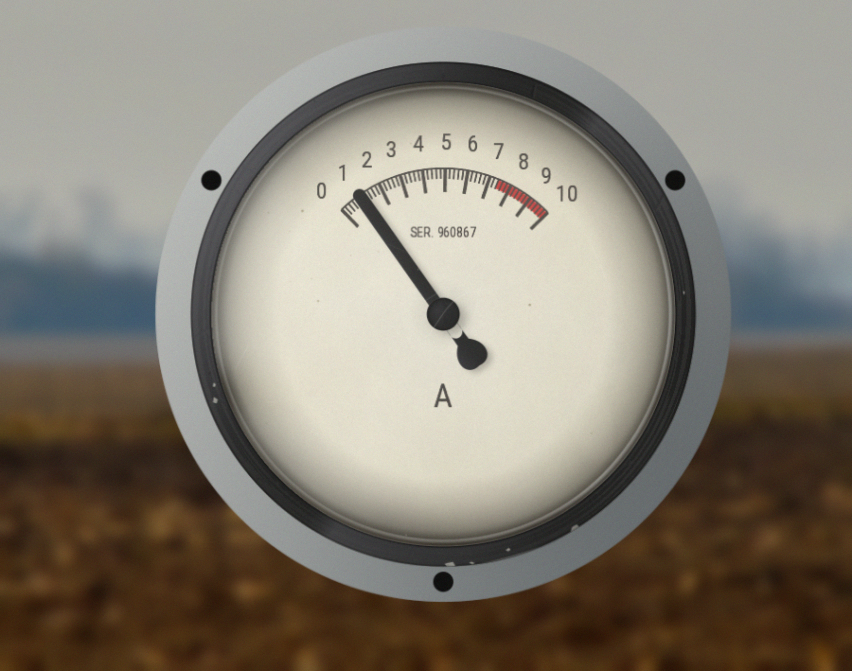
1 A
